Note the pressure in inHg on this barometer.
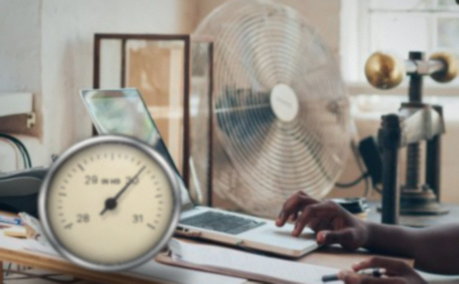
30 inHg
